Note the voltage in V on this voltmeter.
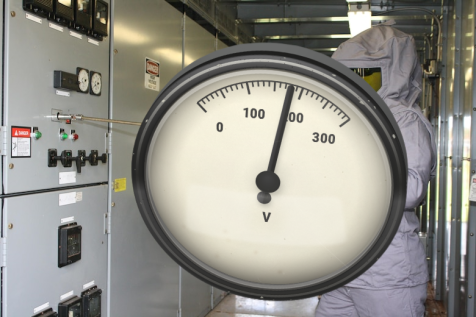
180 V
